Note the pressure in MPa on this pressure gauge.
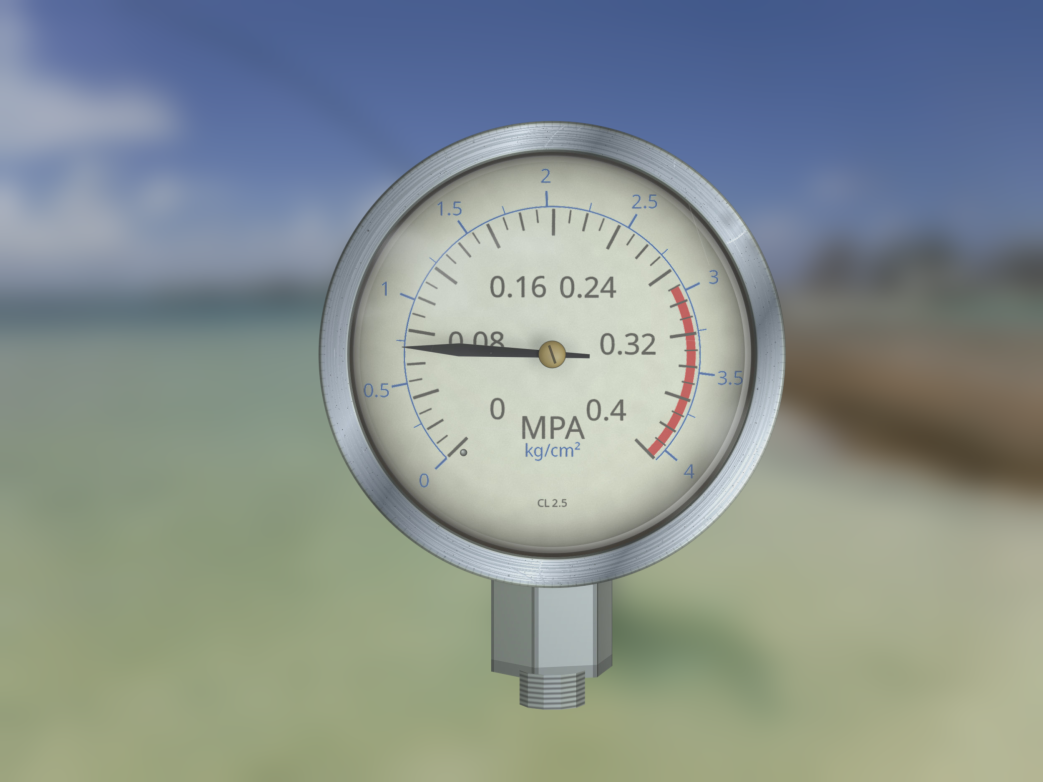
0.07 MPa
